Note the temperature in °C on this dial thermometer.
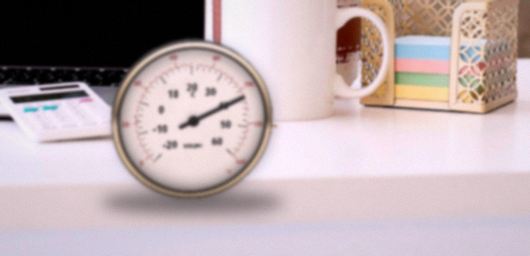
40 °C
